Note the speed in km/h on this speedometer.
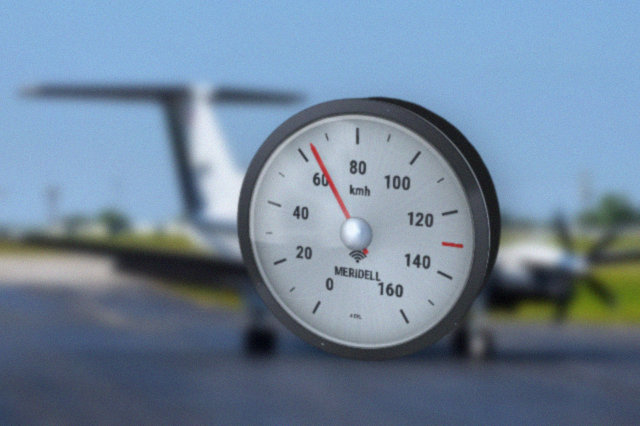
65 km/h
